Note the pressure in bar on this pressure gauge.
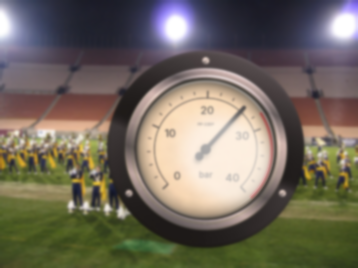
26 bar
